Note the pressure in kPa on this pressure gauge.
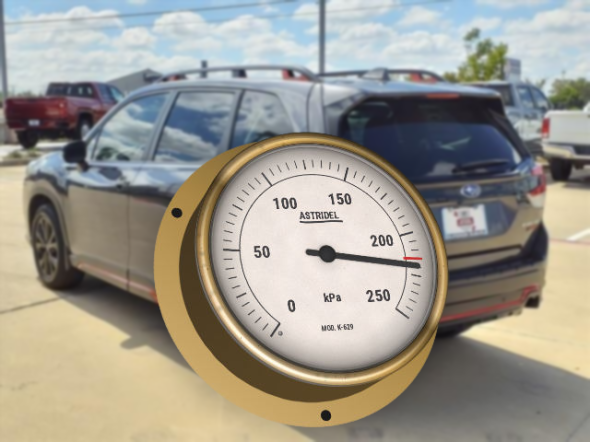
220 kPa
